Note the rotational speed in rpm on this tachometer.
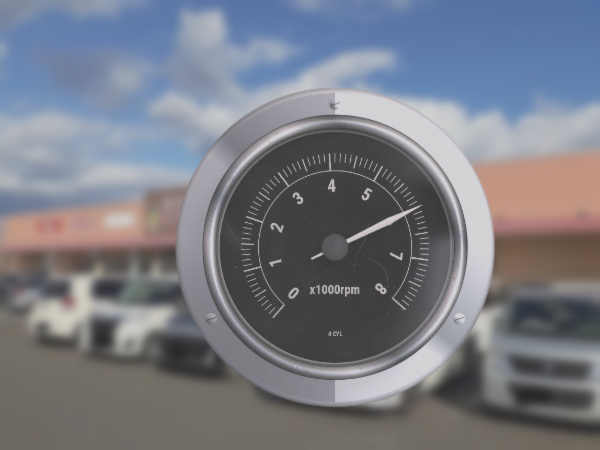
6000 rpm
